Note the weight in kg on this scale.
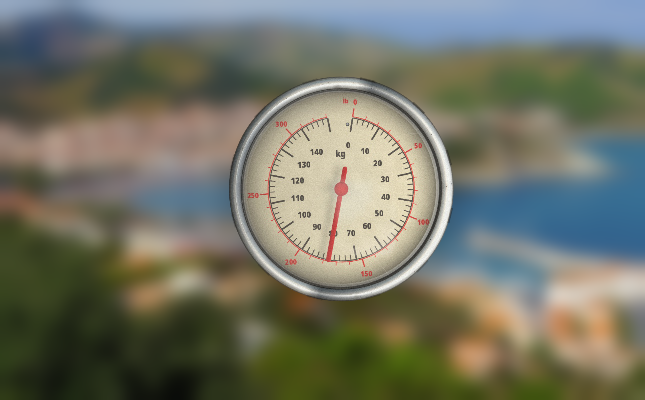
80 kg
